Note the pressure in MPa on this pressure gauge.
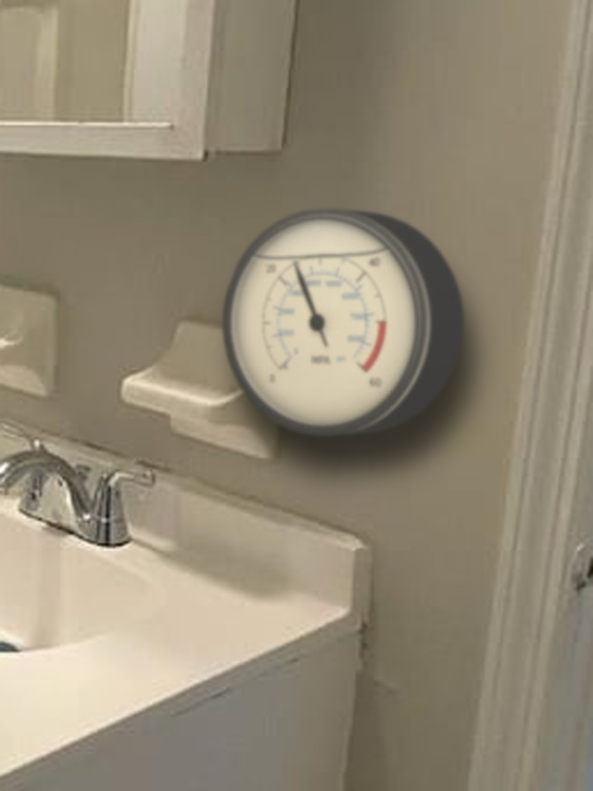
25 MPa
